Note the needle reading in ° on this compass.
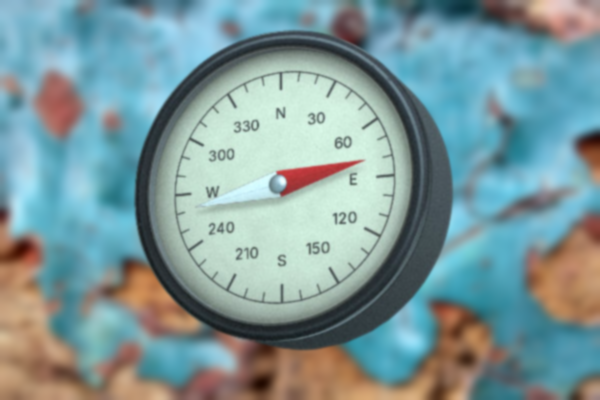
80 °
